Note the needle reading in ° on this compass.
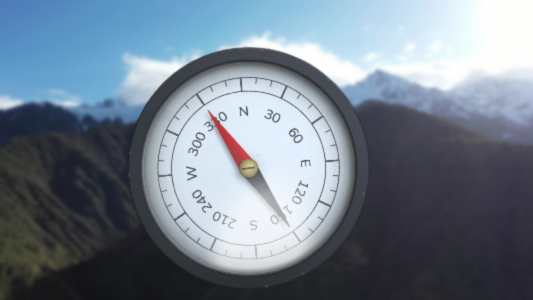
330 °
